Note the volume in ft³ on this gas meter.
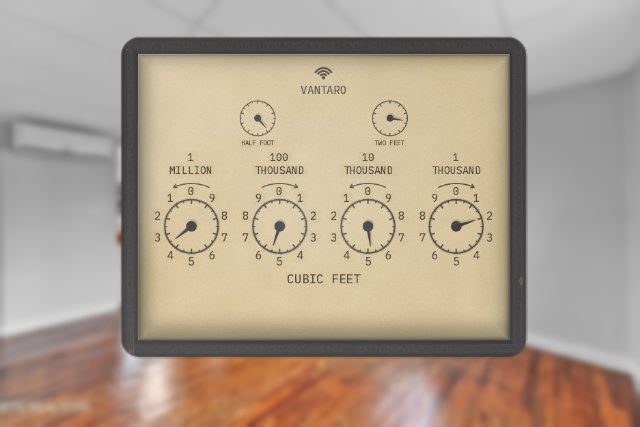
355200 ft³
